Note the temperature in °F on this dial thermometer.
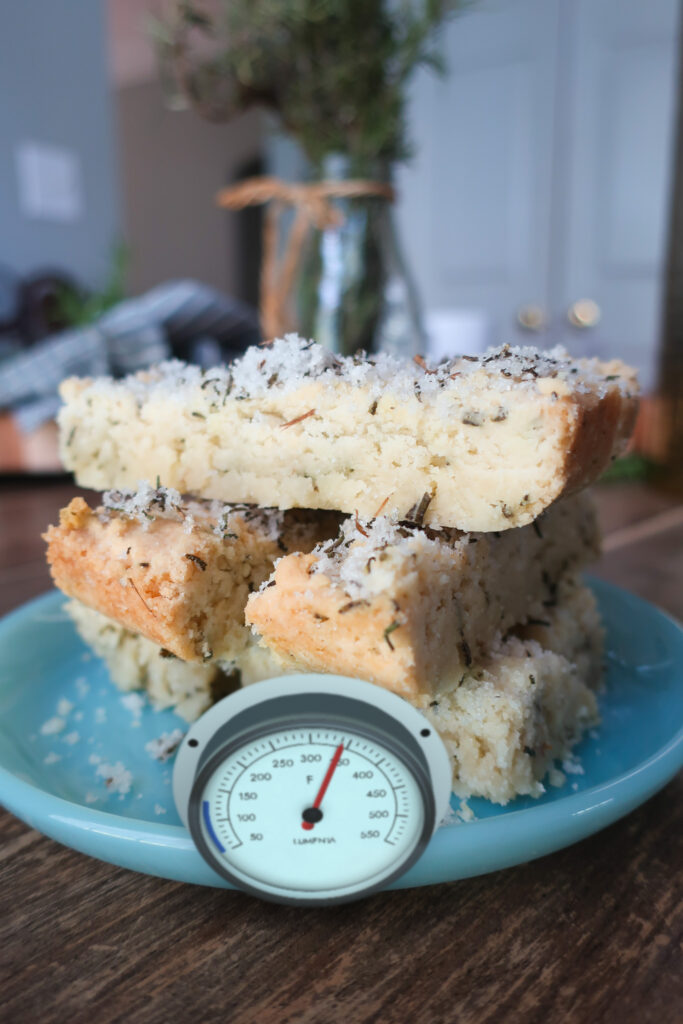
340 °F
